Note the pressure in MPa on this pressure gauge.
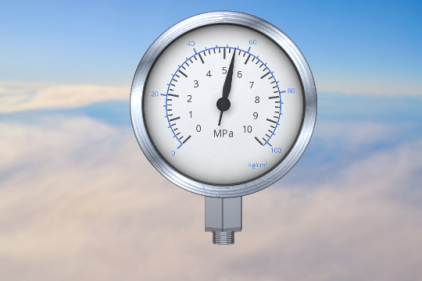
5.4 MPa
